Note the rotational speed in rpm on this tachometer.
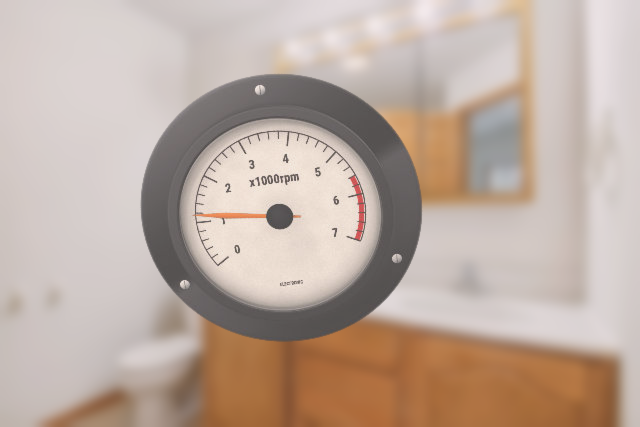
1200 rpm
